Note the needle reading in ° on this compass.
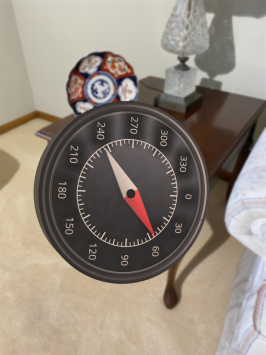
55 °
